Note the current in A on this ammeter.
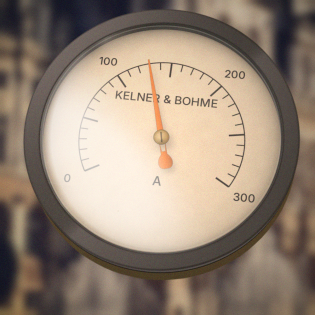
130 A
